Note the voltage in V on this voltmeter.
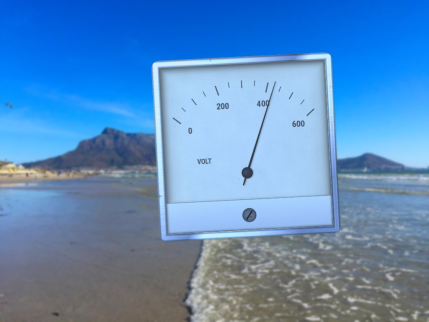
425 V
